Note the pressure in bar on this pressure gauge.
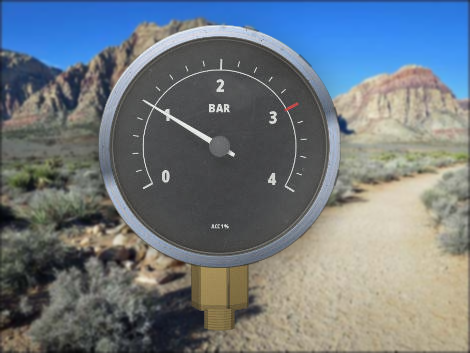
1 bar
